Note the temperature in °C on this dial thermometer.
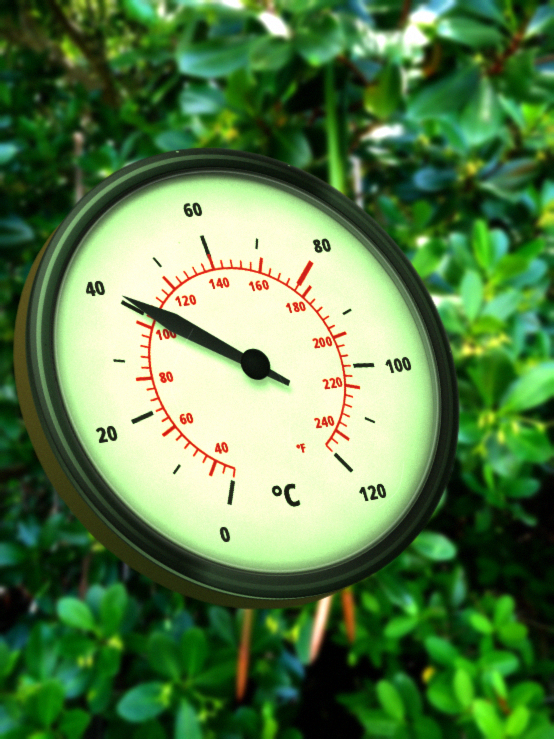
40 °C
